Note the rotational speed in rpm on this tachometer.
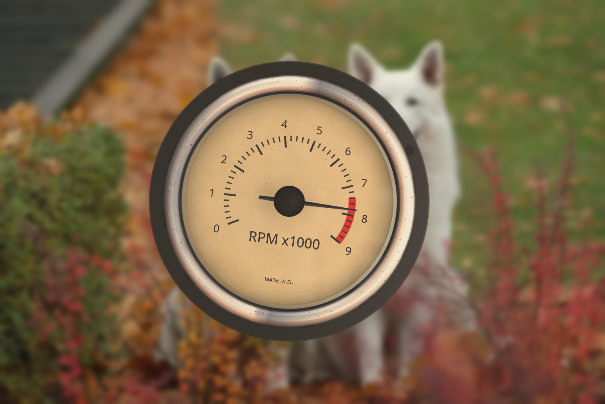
7800 rpm
